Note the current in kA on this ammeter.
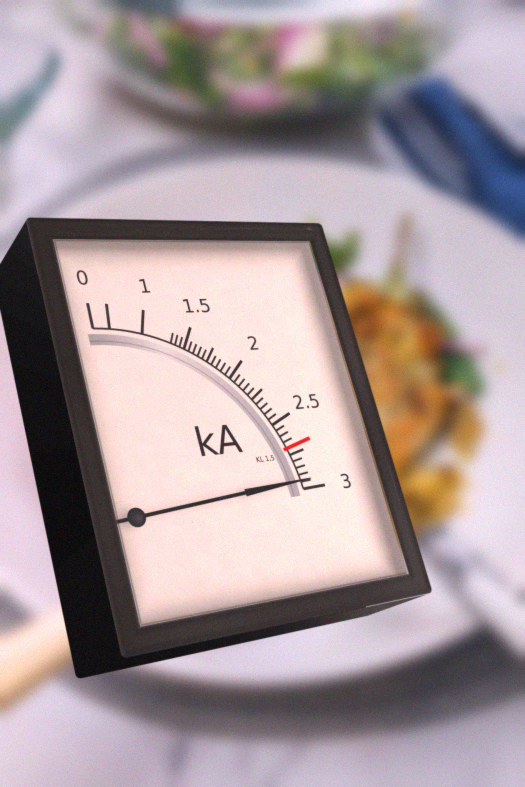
2.95 kA
